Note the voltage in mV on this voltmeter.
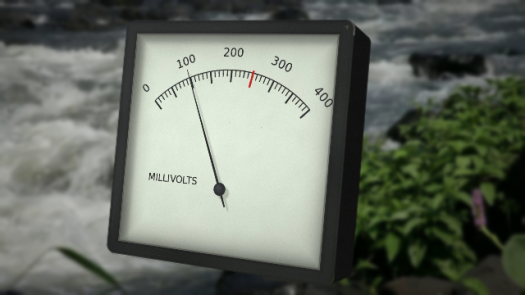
100 mV
